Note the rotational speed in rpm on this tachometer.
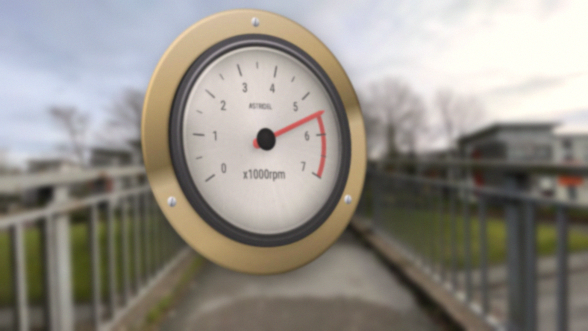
5500 rpm
